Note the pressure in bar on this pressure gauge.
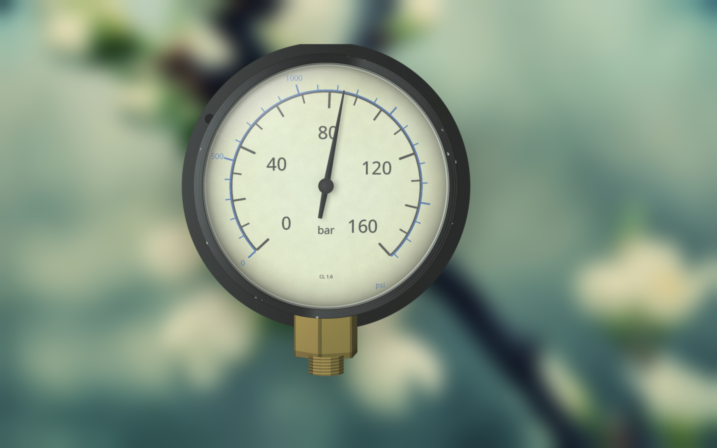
85 bar
